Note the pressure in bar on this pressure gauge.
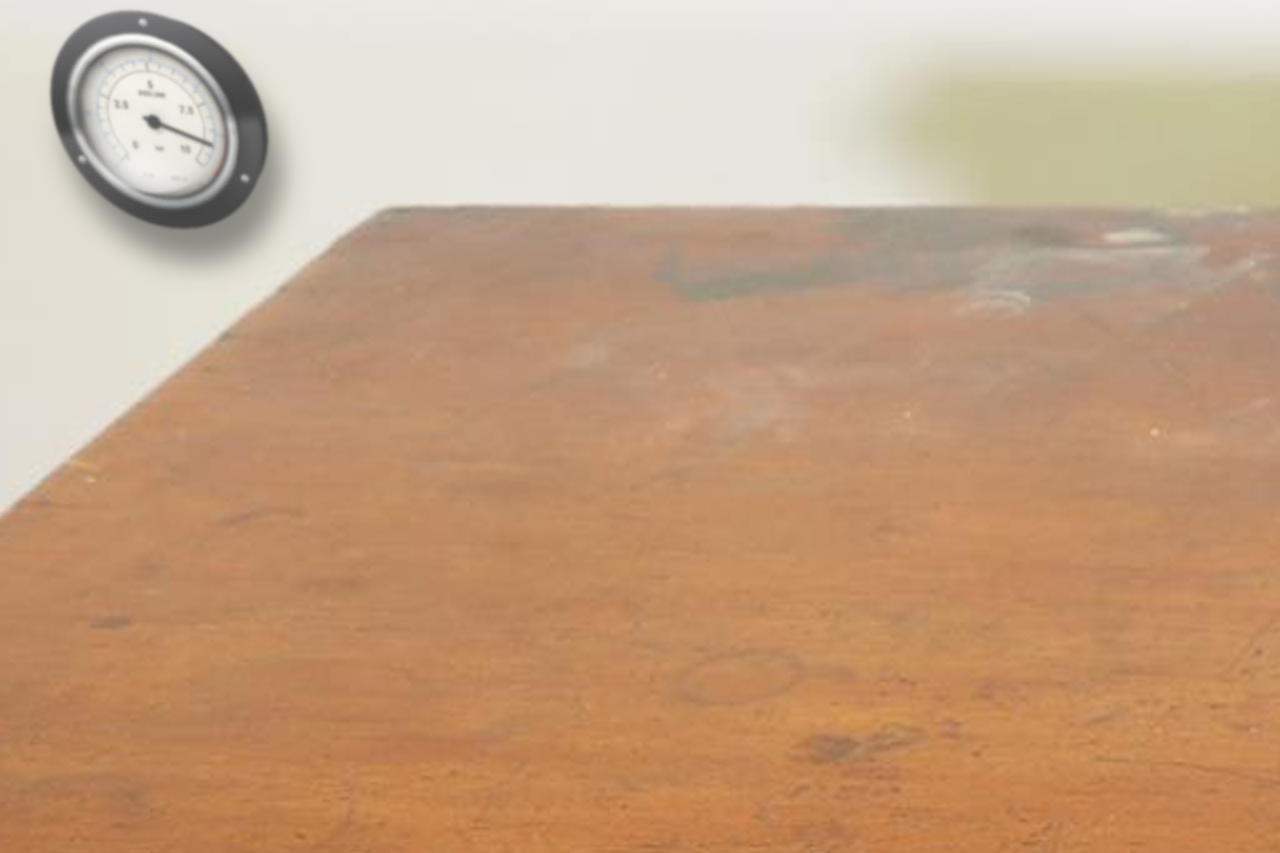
9 bar
